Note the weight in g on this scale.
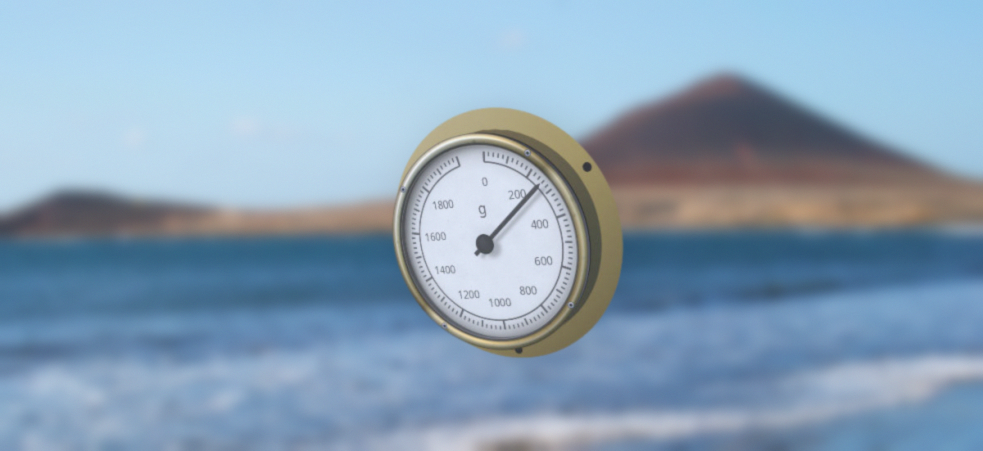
260 g
